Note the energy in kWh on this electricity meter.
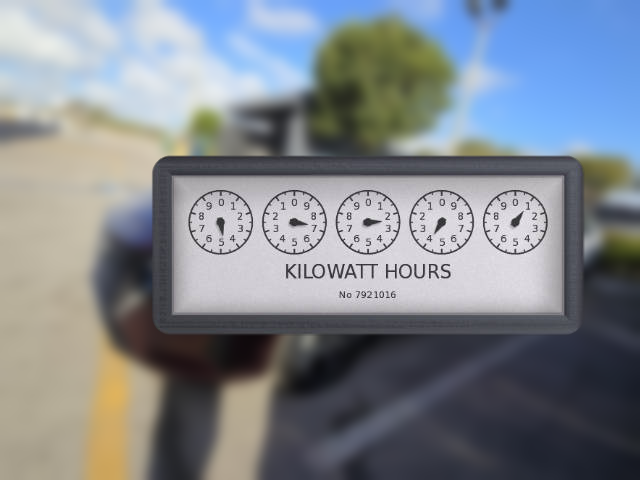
47241 kWh
